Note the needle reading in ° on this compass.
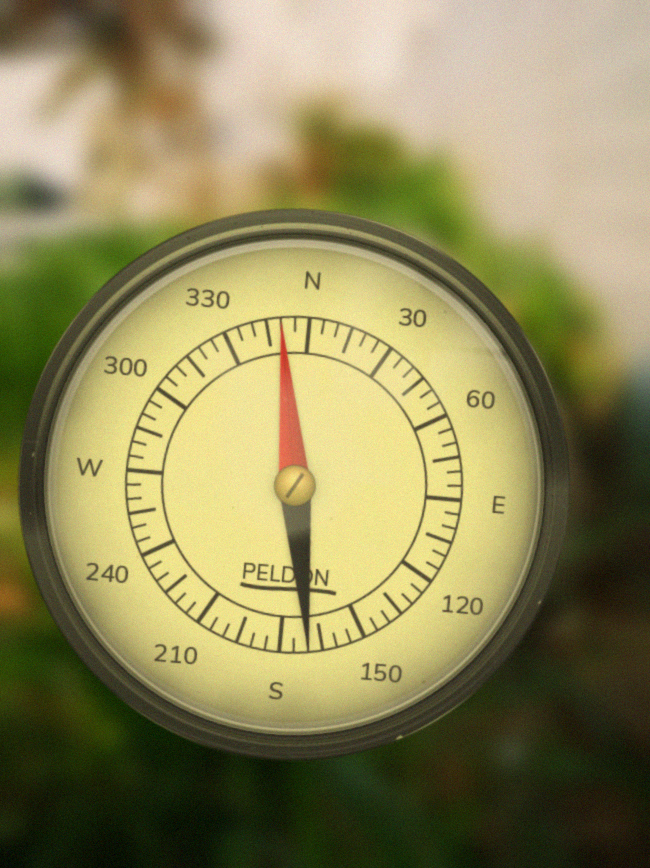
350 °
